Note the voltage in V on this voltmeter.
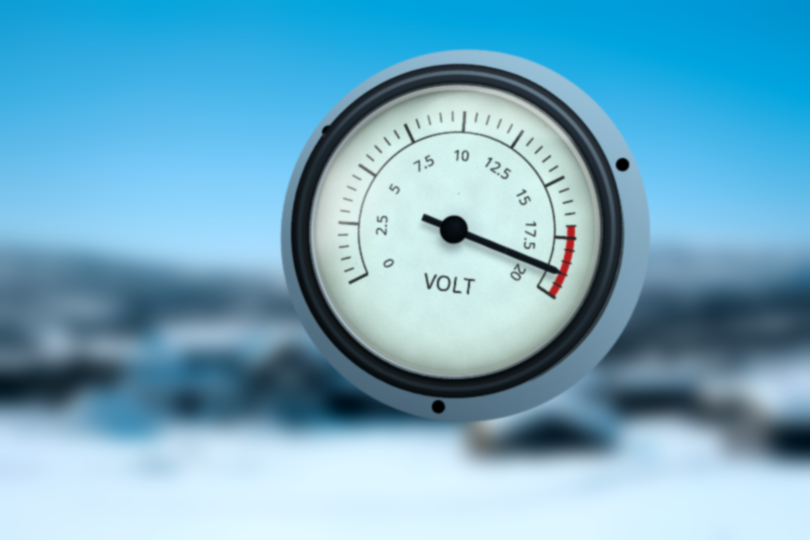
19 V
